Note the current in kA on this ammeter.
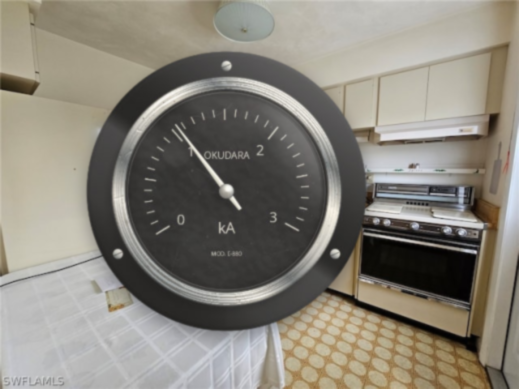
1.05 kA
